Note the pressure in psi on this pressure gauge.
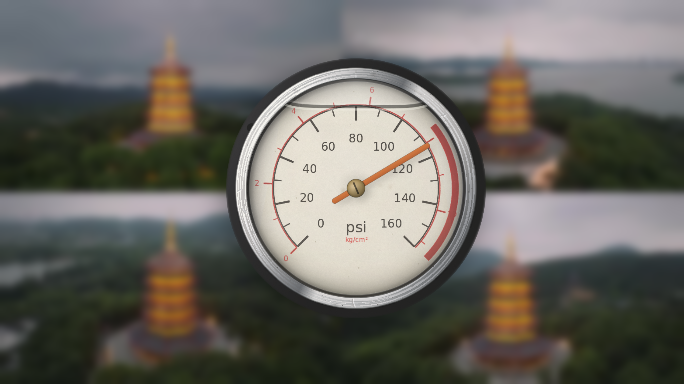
115 psi
